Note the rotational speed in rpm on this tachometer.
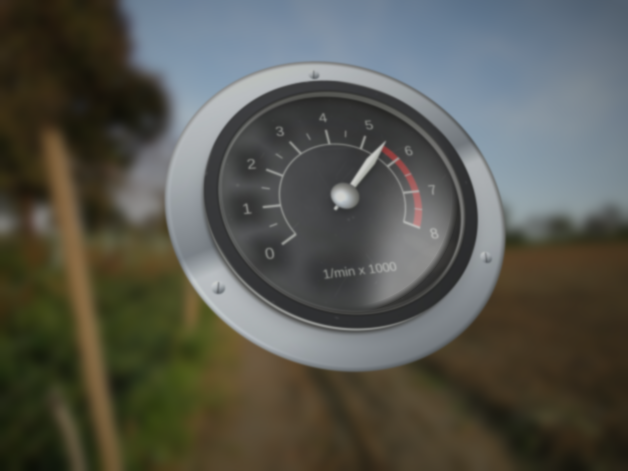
5500 rpm
